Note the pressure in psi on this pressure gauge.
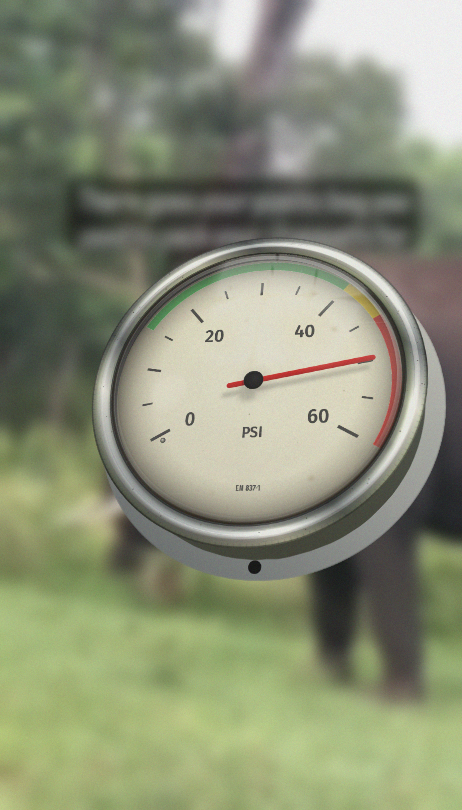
50 psi
